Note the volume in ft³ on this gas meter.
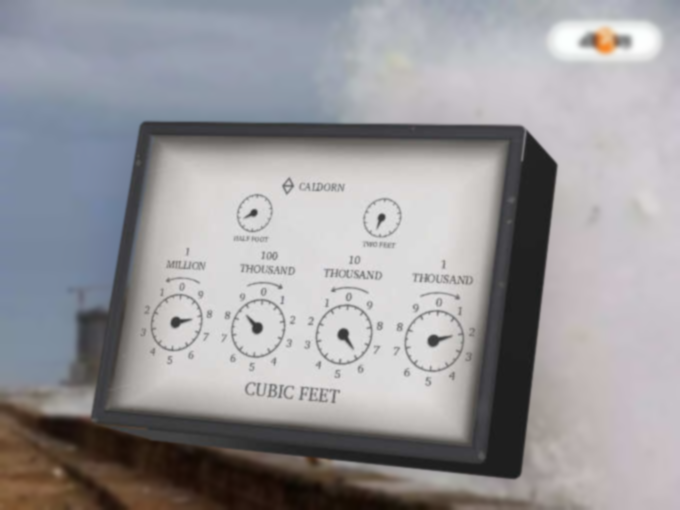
786200 ft³
